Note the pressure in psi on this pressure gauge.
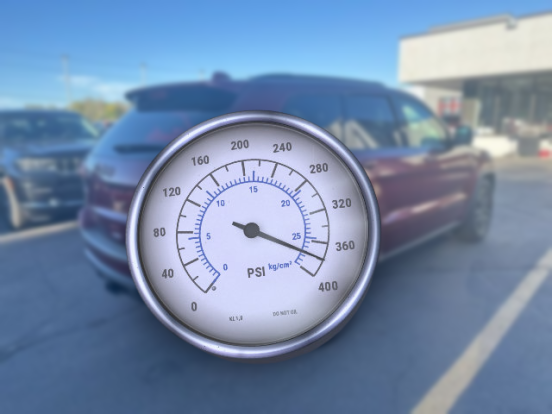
380 psi
